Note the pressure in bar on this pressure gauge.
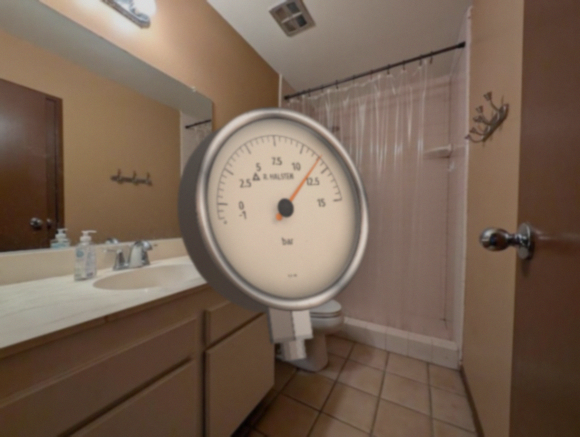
11.5 bar
